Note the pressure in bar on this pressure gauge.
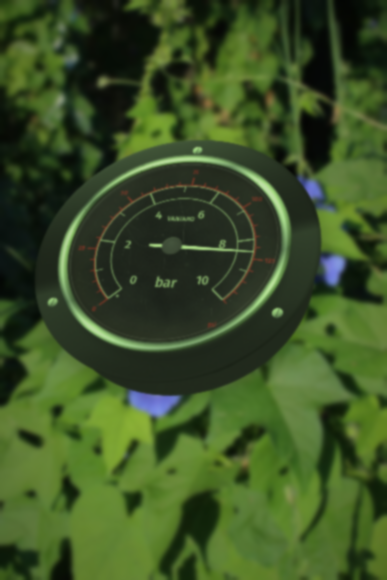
8.5 bar
